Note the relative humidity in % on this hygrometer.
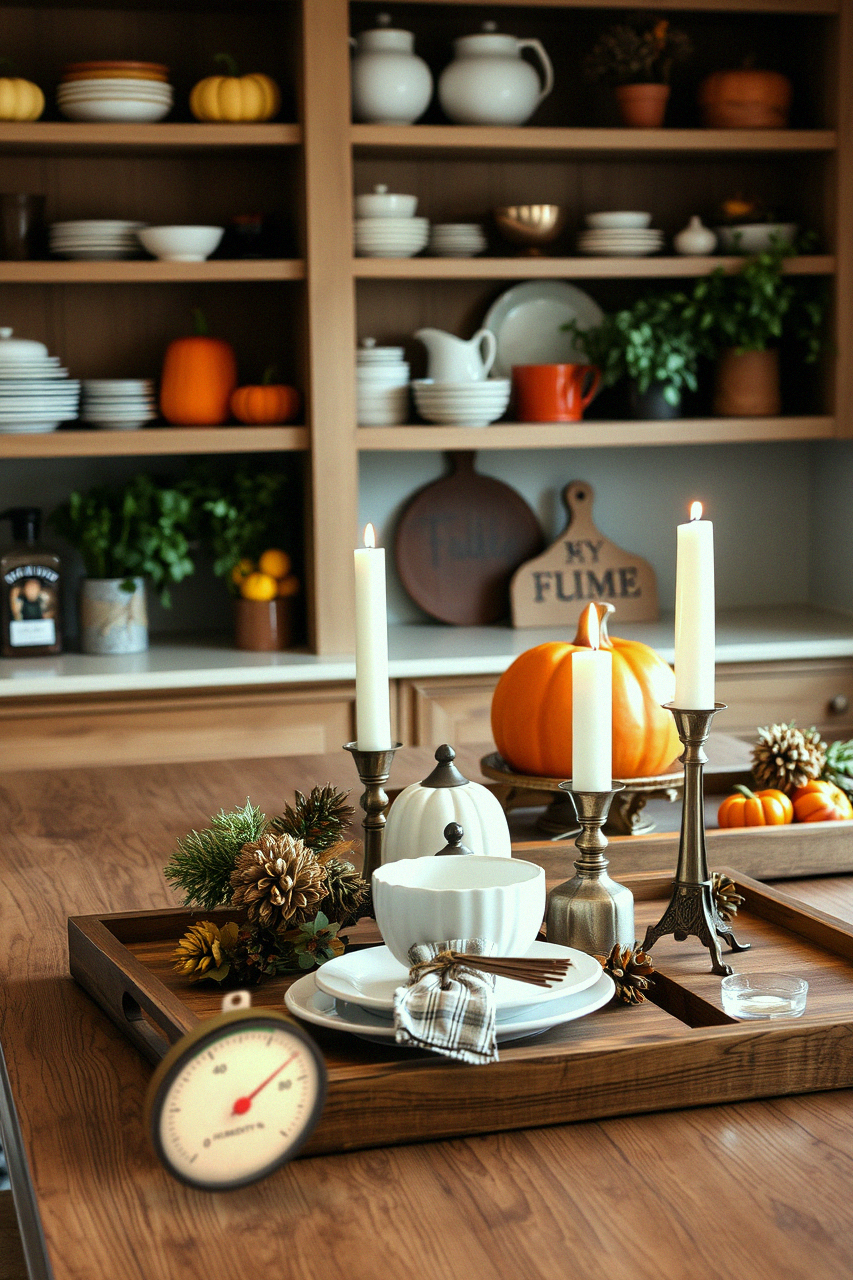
70 %
